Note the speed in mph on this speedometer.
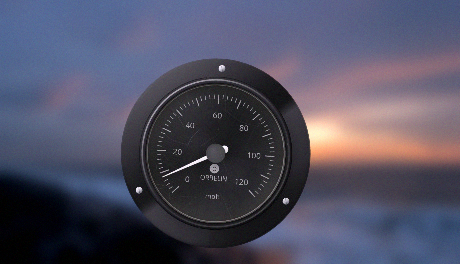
8 mph
